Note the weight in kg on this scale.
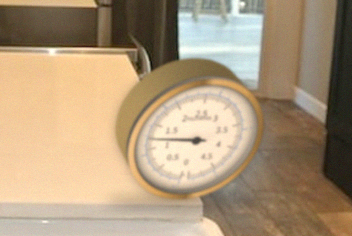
1.25 kg
